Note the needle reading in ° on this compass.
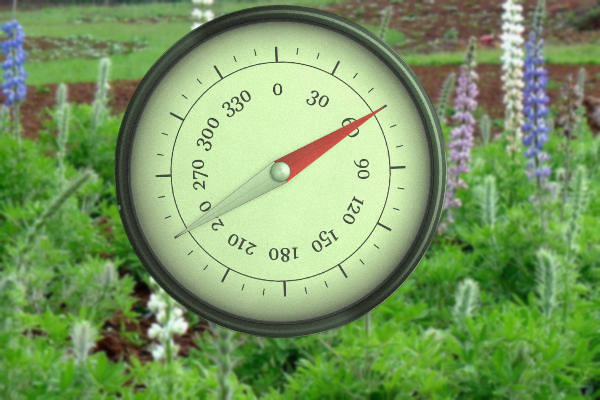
60 °
